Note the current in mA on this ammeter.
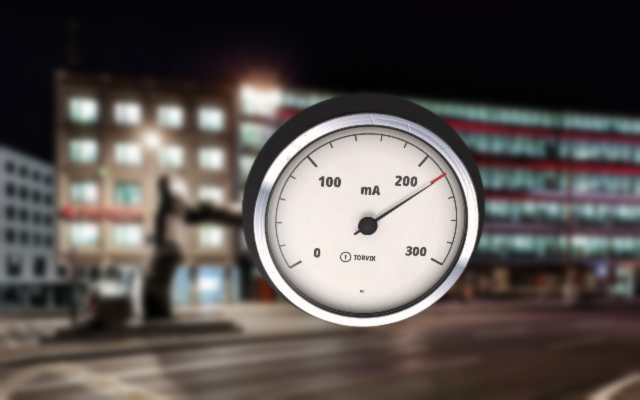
220 mA
